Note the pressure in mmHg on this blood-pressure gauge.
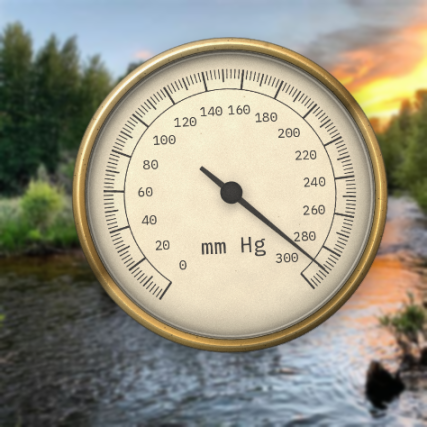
290 mmHg
